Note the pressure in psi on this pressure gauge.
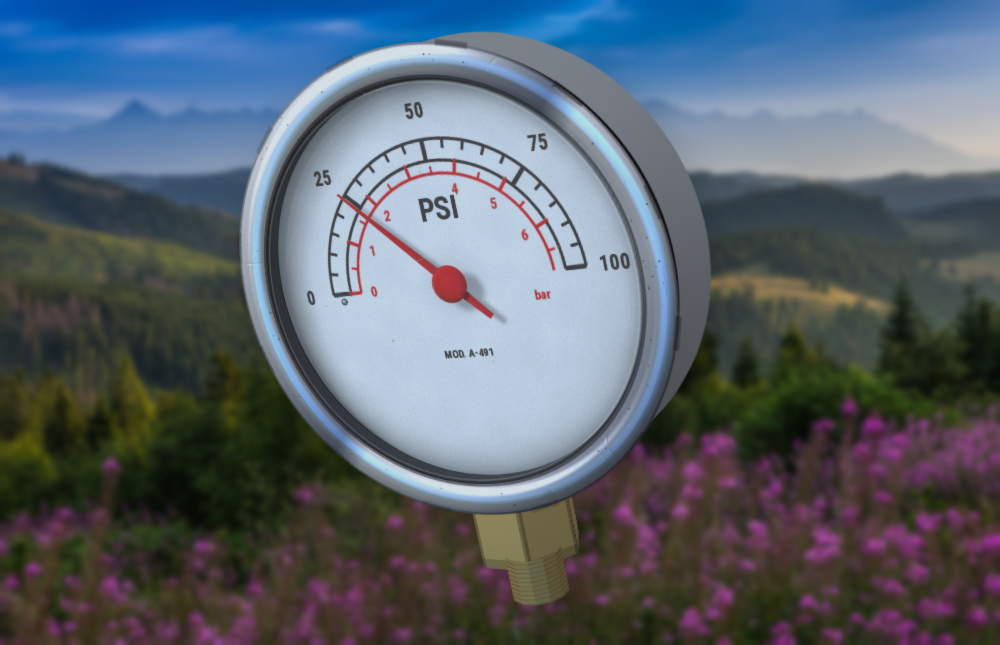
25 psi
